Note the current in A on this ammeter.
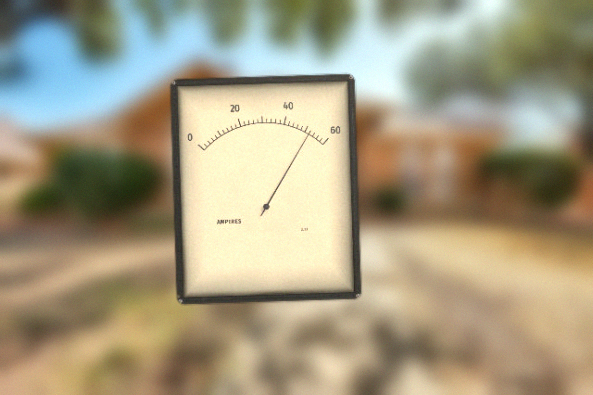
52 A
